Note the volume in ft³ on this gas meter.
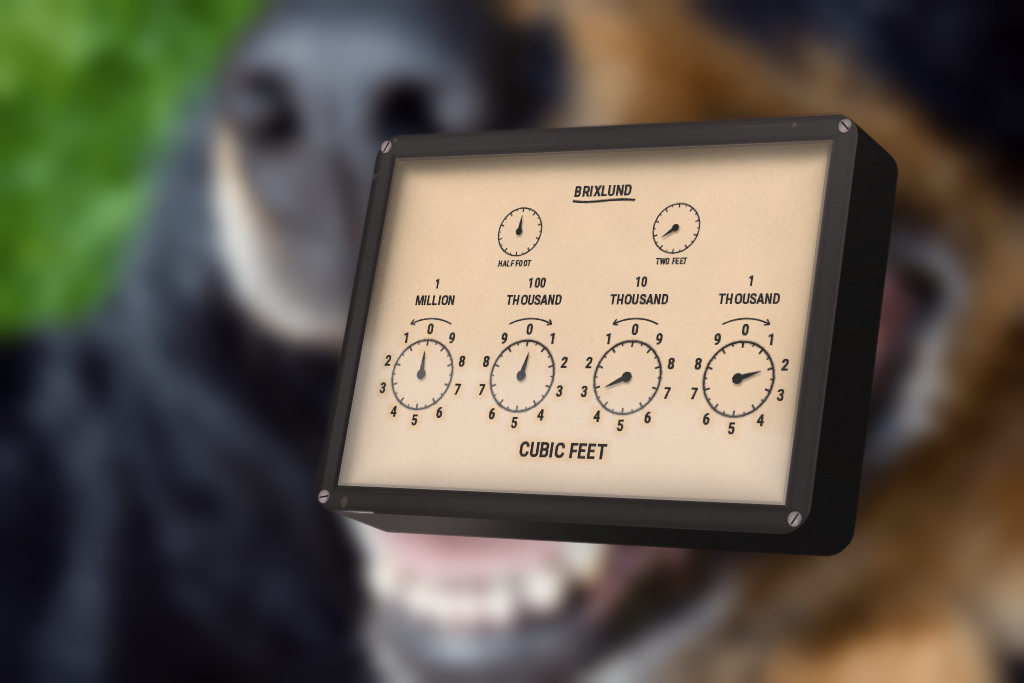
3200 ft³
